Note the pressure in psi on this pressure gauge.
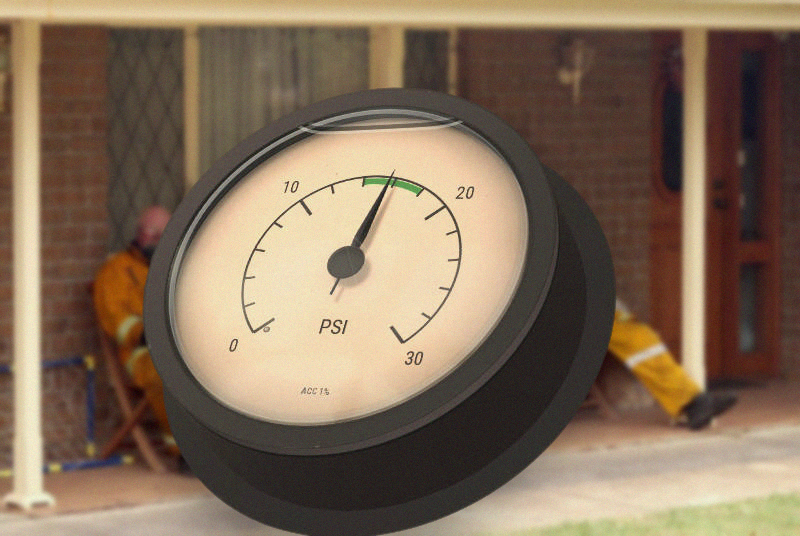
16 psi
